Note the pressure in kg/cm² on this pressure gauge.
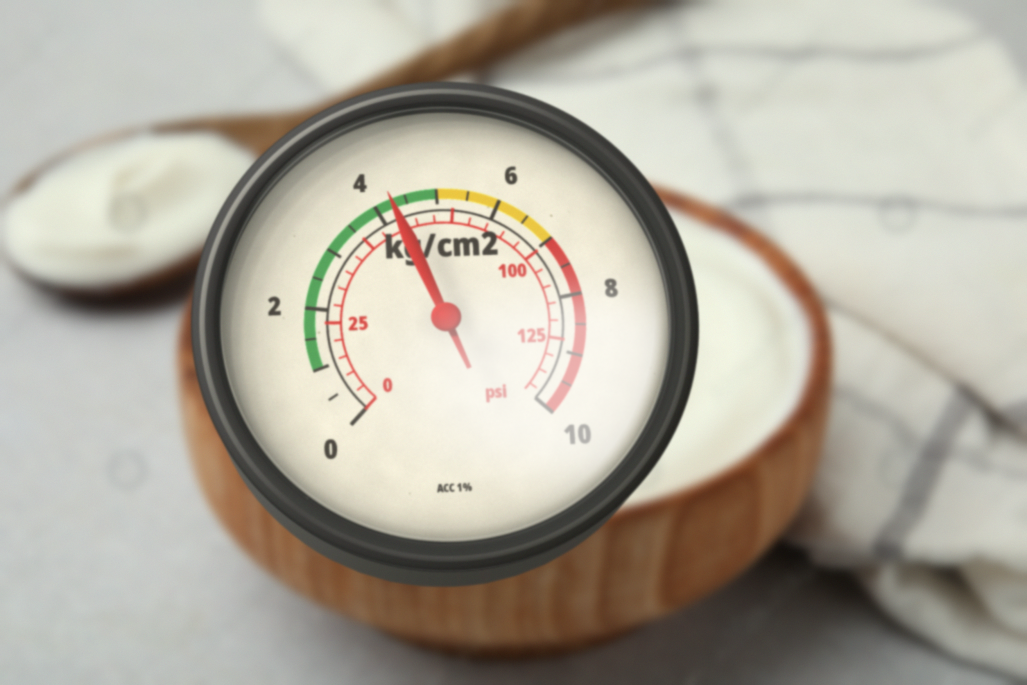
4.25 kg/cm²
